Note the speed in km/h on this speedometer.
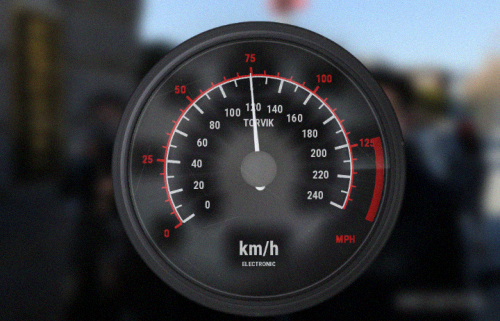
120 km/h
